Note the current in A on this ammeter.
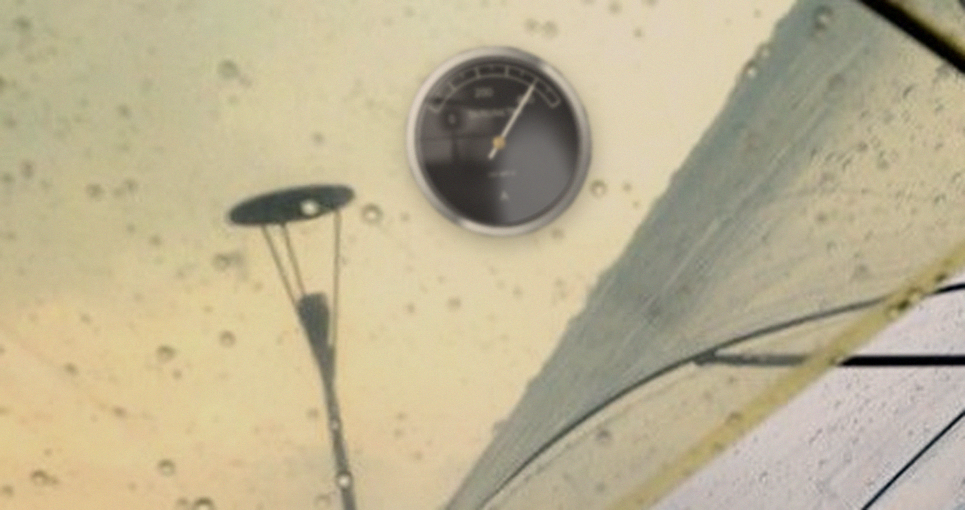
400 A
